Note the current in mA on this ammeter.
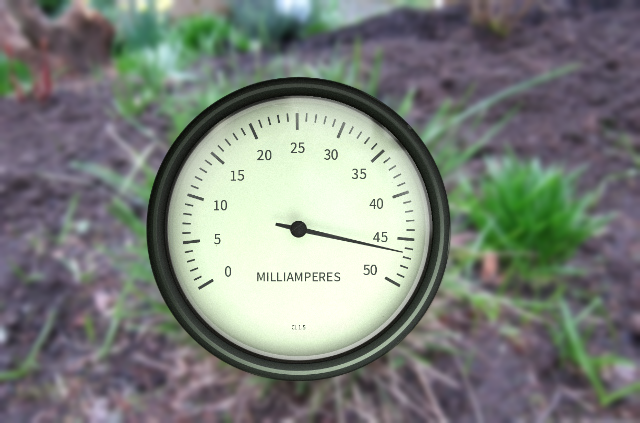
46.5 mA
